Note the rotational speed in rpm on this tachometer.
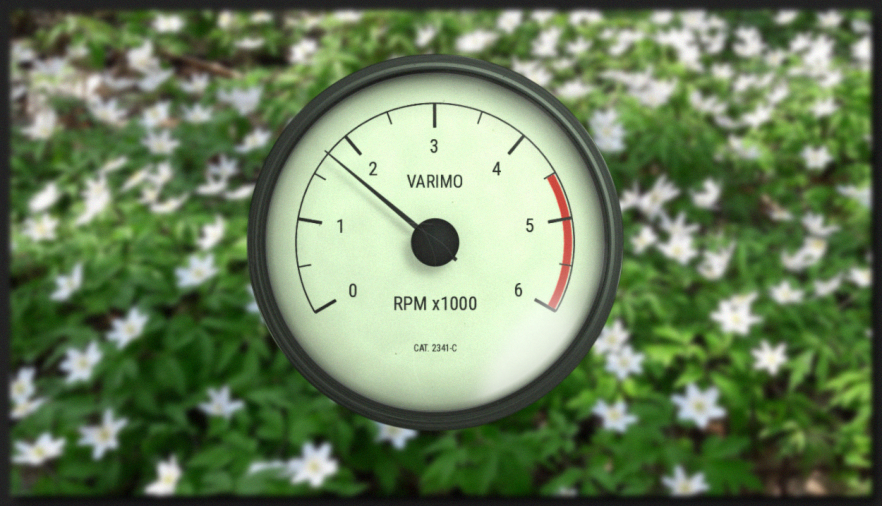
1750 rpm
